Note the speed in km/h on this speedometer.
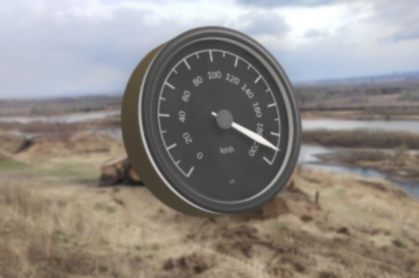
190 km/h
